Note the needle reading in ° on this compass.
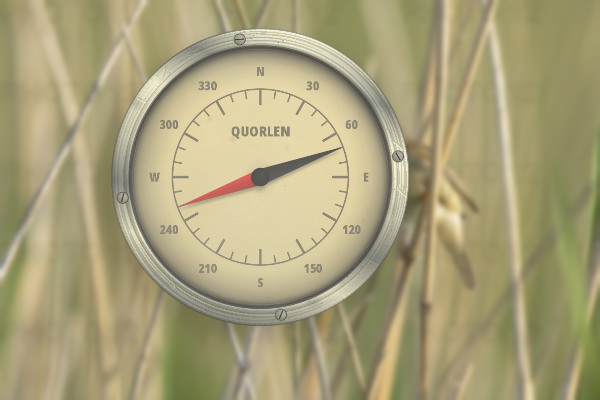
250 °
